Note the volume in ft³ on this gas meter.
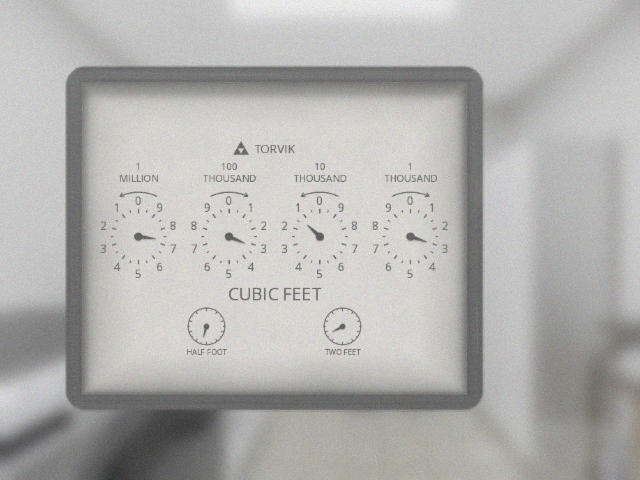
731300 ft³
